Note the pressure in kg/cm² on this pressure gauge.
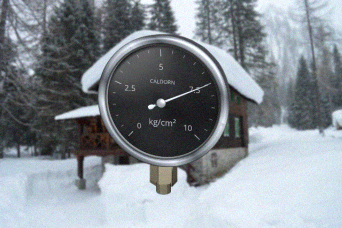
7.5 kg/cm²
